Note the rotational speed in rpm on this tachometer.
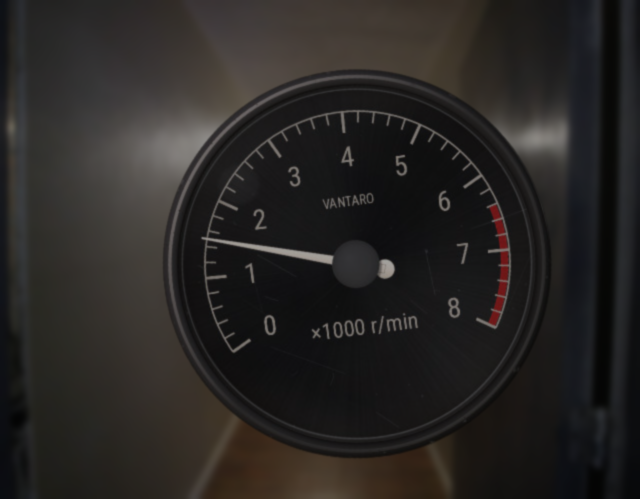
1500 rpm
